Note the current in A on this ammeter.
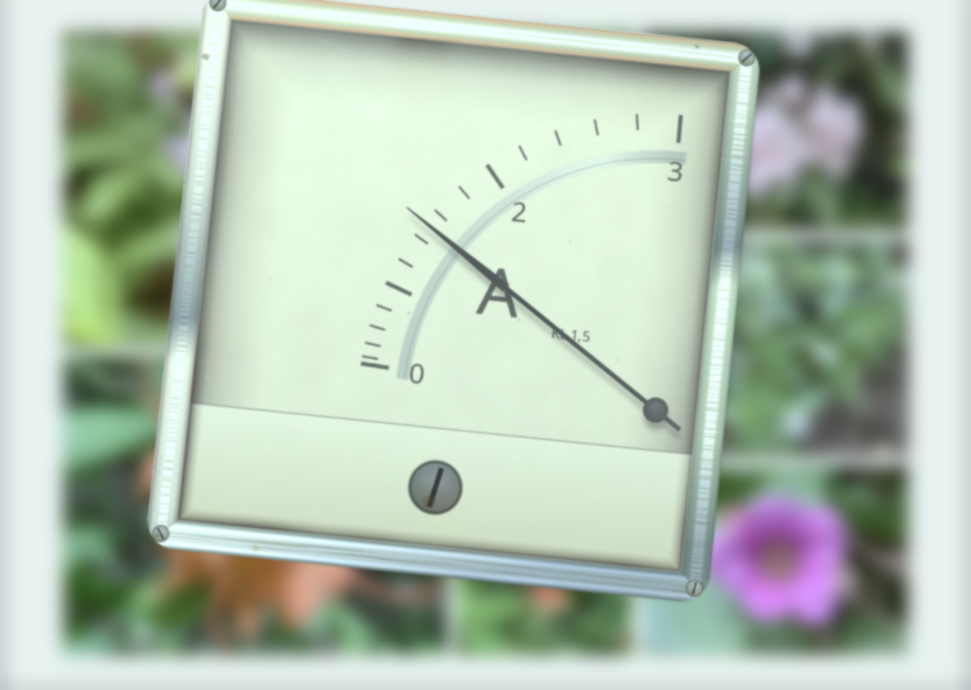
1.5 A
